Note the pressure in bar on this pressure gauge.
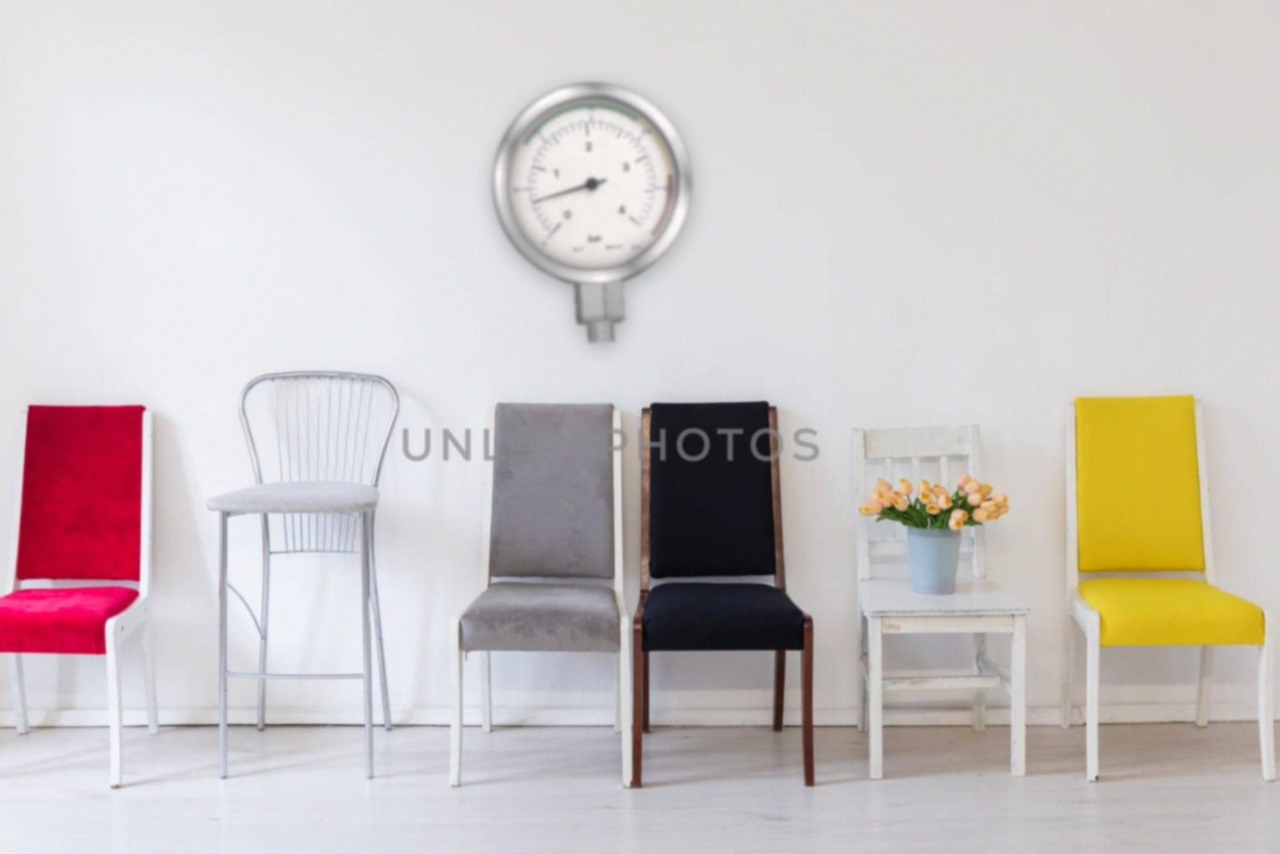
0.5 bar
